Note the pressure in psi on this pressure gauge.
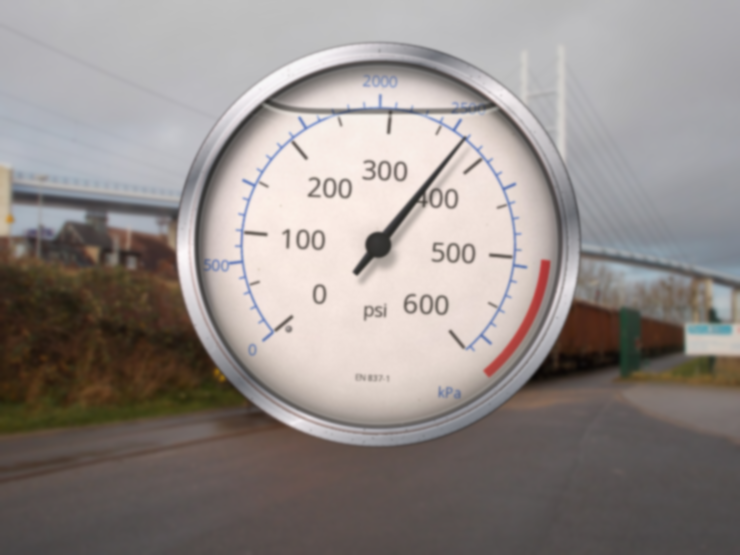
375 psi
